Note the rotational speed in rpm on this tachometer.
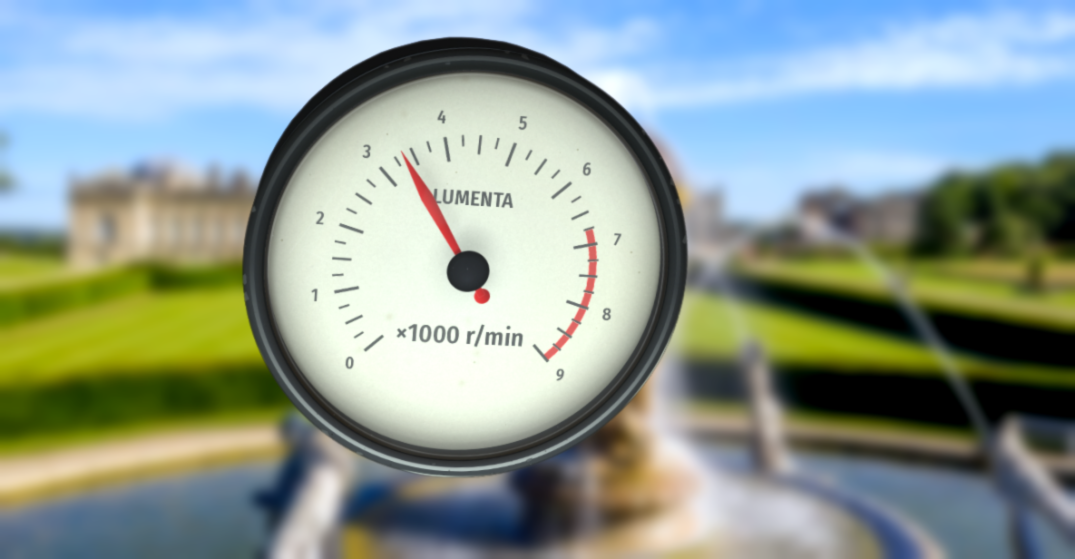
3375 rpm
